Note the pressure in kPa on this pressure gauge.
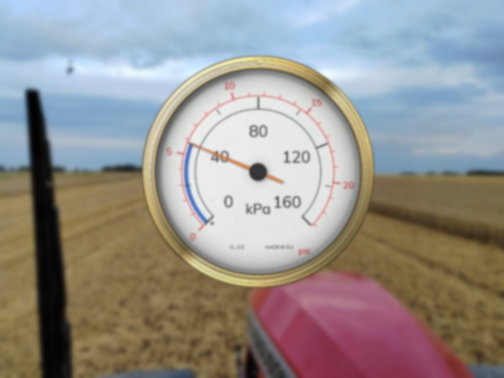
40 kPa
